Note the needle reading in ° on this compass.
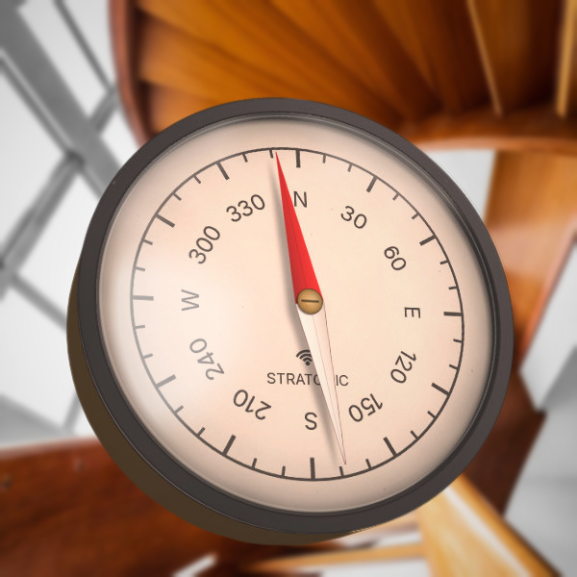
350 °
